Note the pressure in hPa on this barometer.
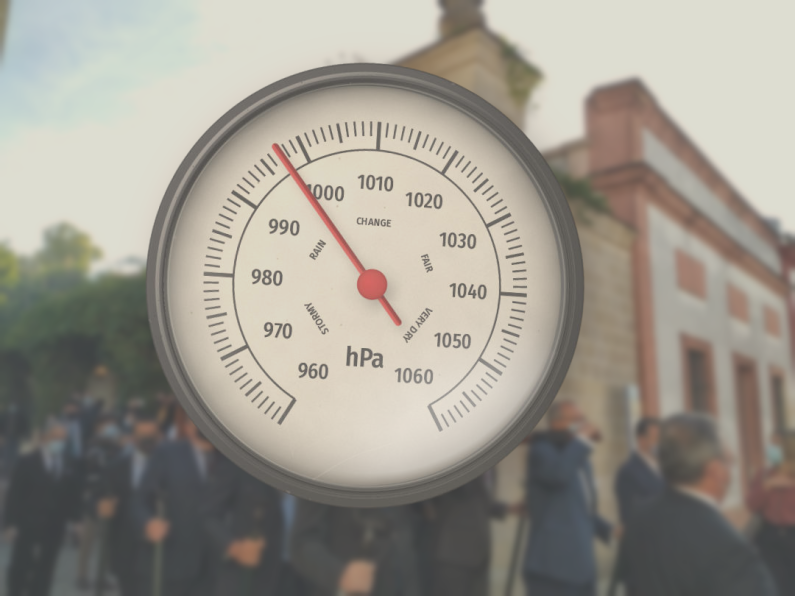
997 hPa
